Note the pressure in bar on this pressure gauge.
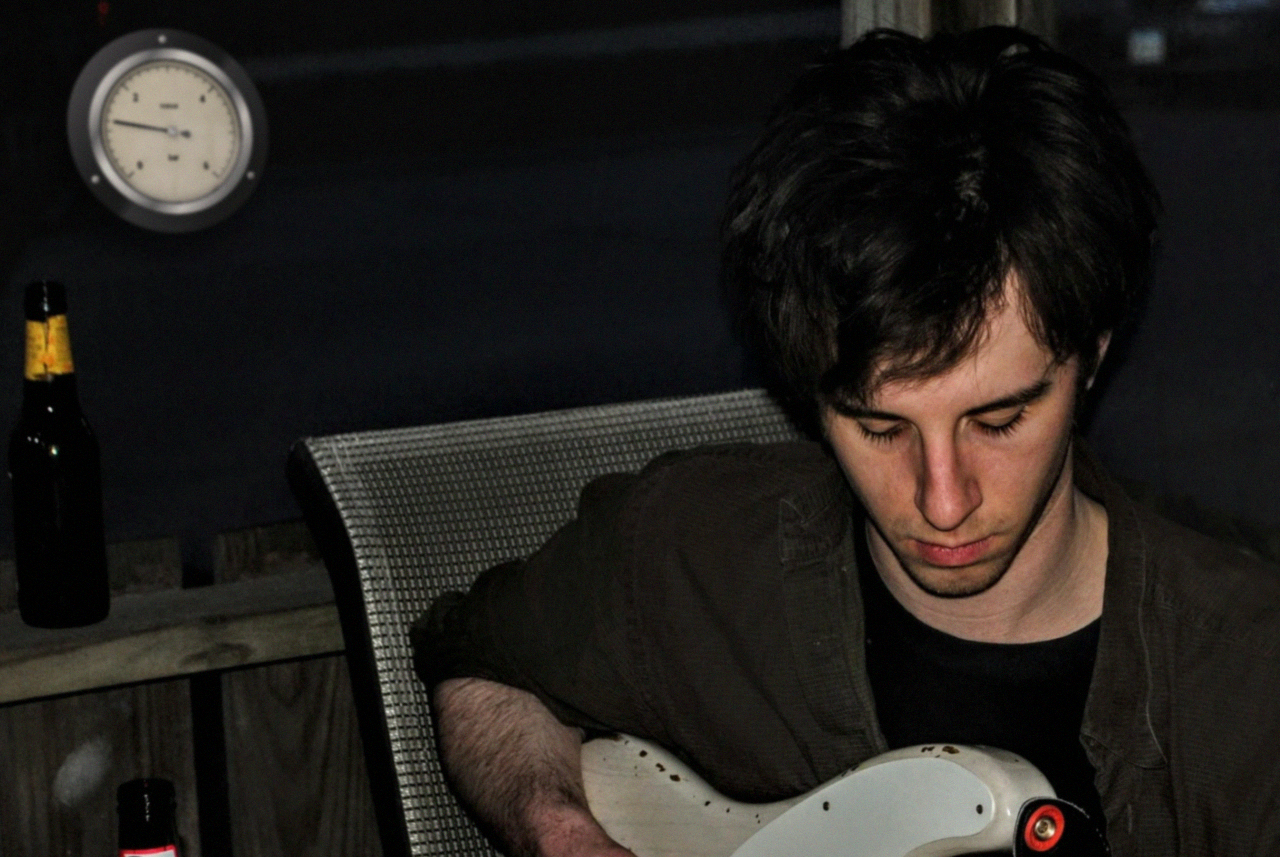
1.2 bar
